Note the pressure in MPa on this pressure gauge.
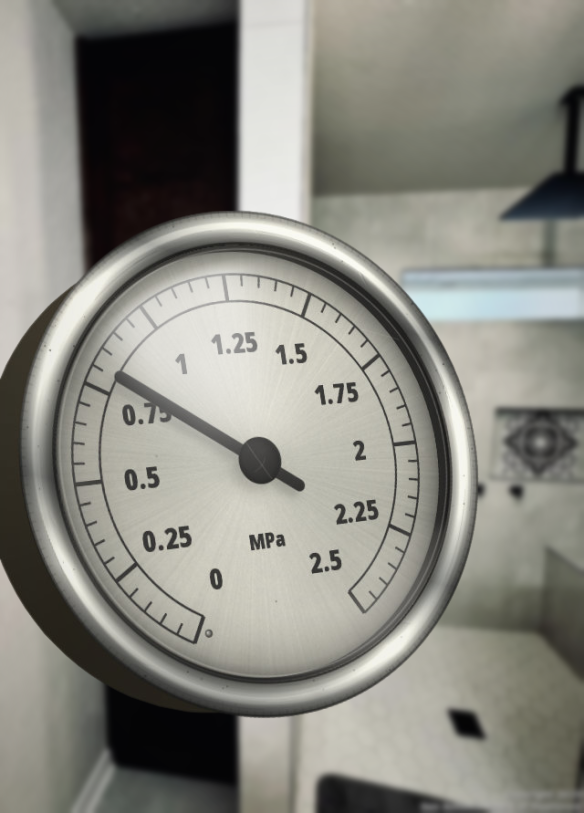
0.8 MPa
